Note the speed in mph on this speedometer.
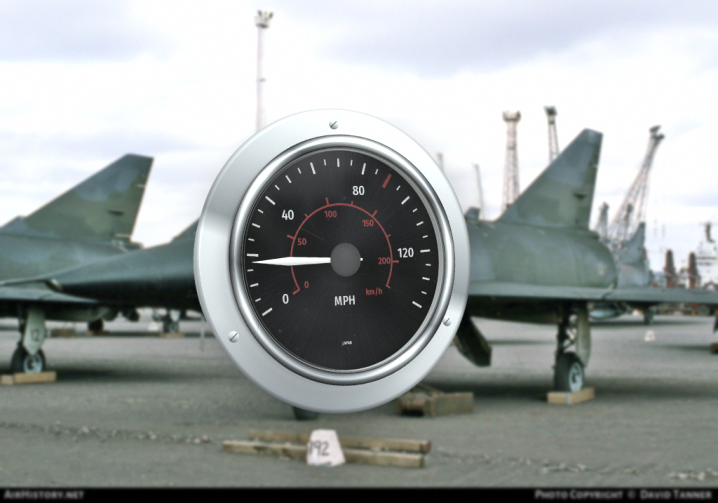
17.5 mph
